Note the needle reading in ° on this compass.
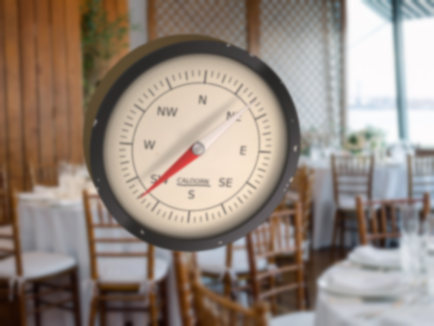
225 °
